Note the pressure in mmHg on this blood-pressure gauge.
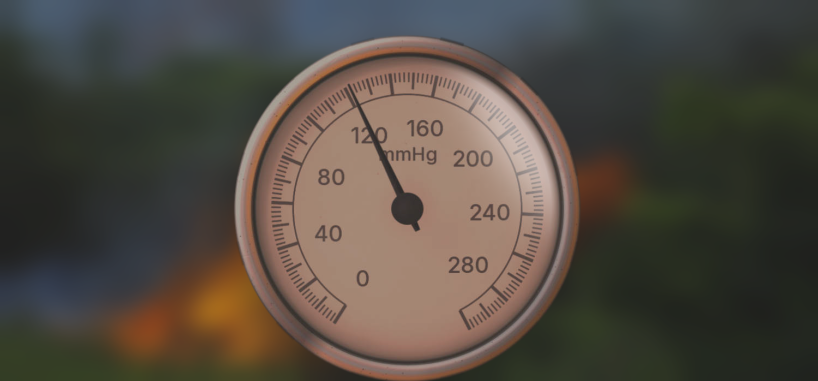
122 mmHg
